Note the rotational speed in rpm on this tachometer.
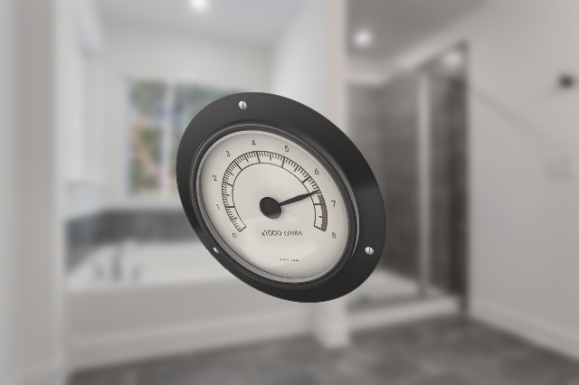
6500 rpm
